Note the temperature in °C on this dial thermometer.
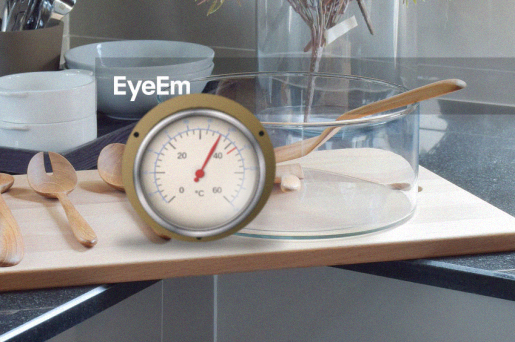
36 °C
